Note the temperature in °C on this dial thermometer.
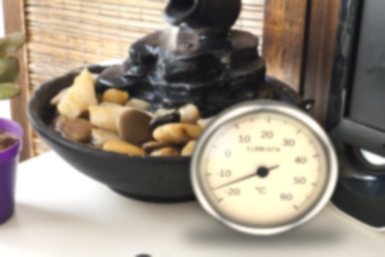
-15 °C
